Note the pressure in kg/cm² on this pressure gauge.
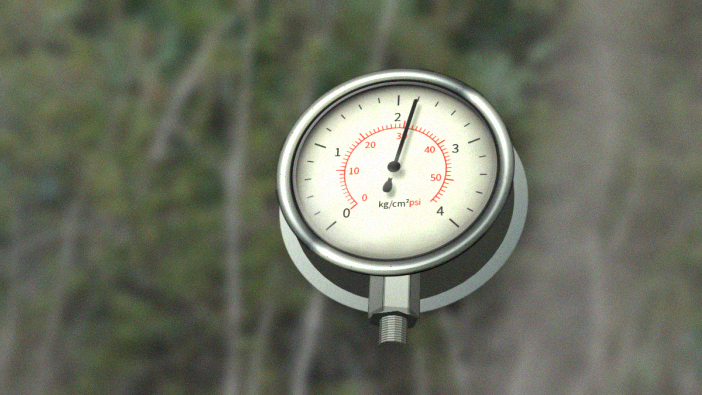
2.2 kg/cm²
